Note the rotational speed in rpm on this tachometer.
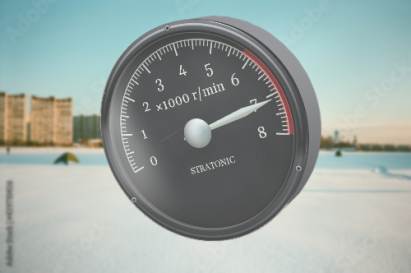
7100 rpm
